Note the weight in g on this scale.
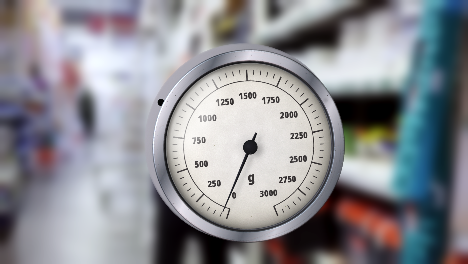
50 g
